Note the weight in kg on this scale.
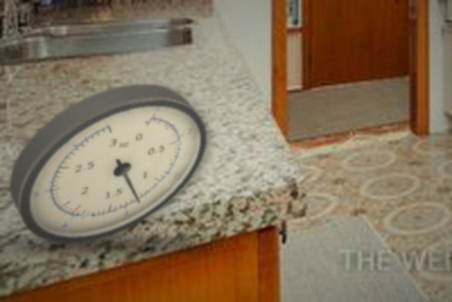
1.25 kg
